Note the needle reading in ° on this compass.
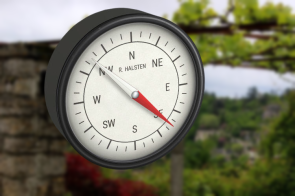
135 °
